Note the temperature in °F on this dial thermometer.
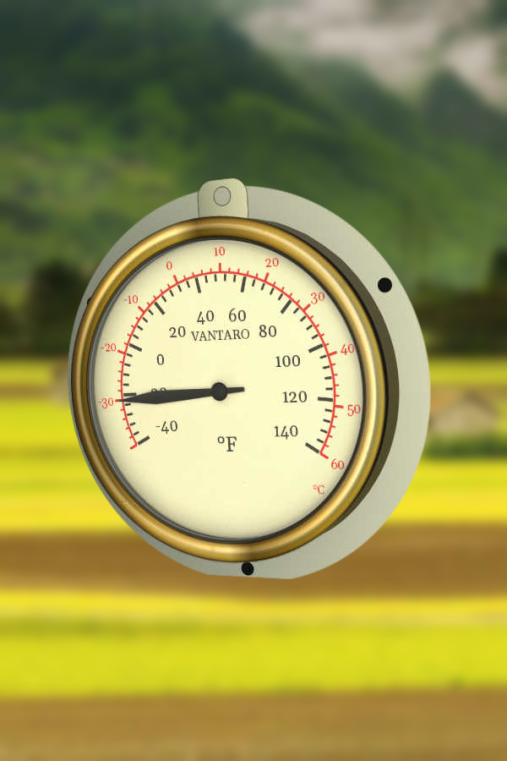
-22 °F
